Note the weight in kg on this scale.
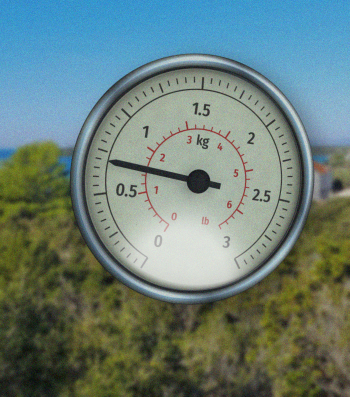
0.7 kg
